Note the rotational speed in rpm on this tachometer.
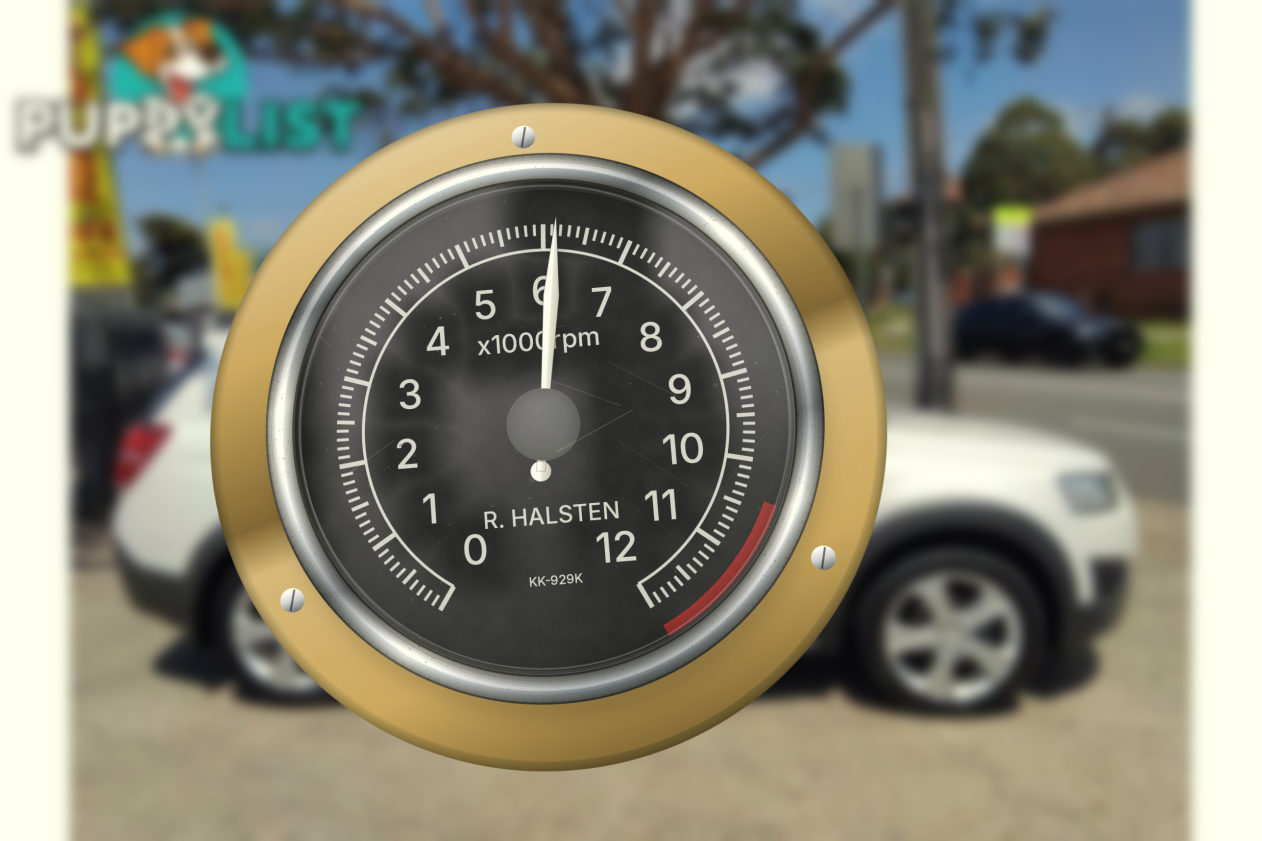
6150 rpm
